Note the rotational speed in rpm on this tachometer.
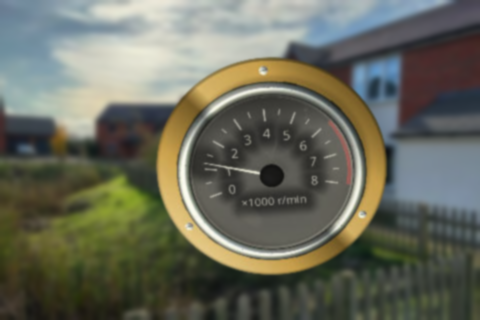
1250 rpm
